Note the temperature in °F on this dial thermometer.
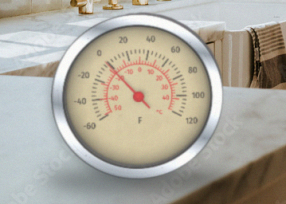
0 °F
